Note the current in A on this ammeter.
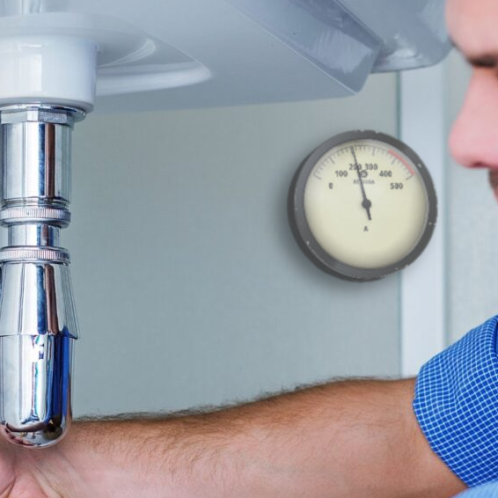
200 A
